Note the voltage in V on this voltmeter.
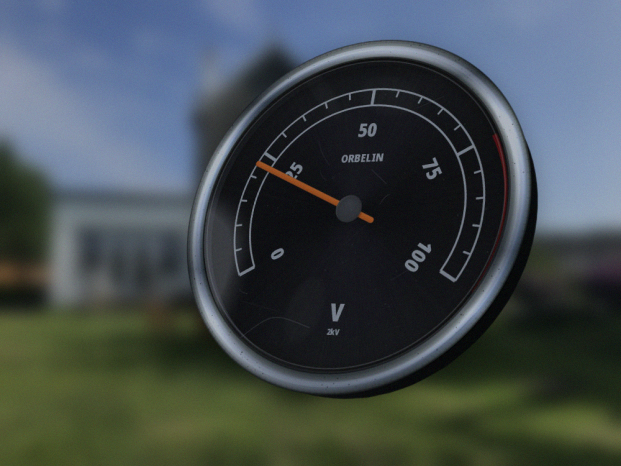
22.5 V
